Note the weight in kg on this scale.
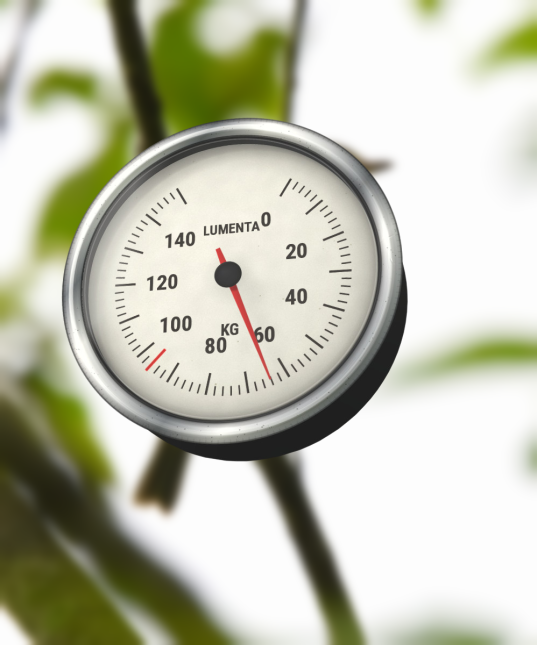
64 kg
